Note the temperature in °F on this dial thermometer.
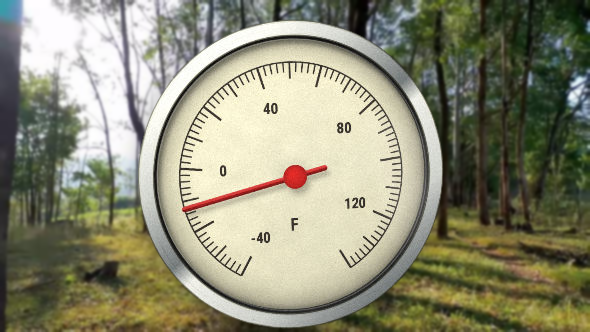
-12 °F
